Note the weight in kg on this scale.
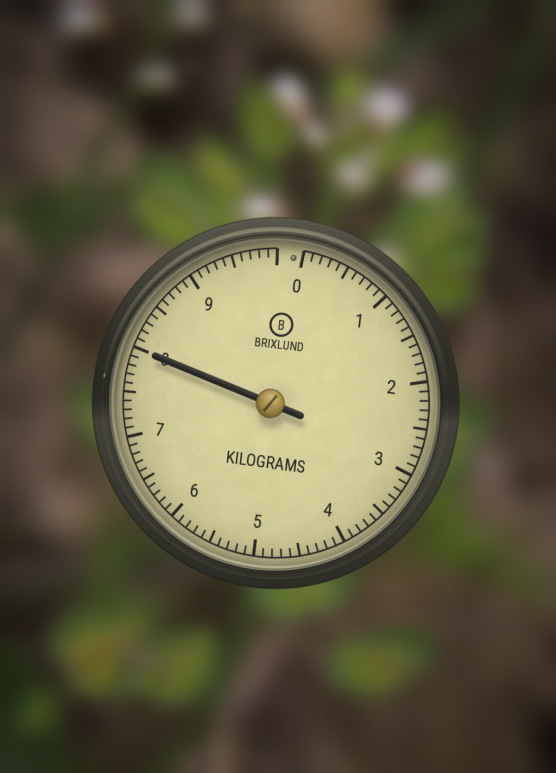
8 kg
